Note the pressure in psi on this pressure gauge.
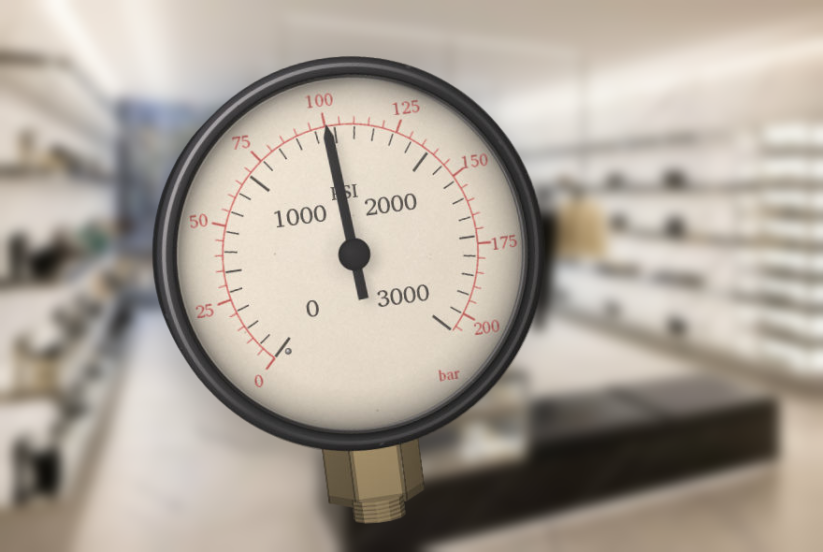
1450 psi
